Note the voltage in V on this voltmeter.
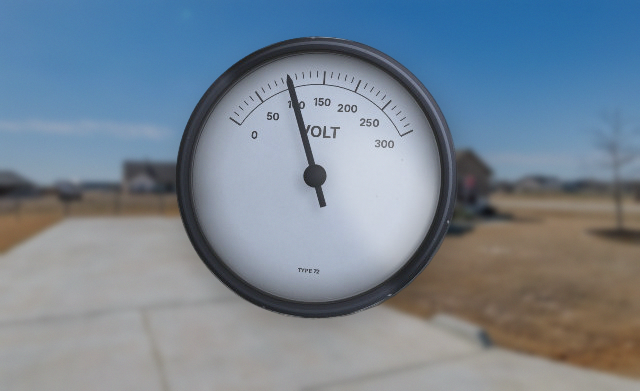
100 V
